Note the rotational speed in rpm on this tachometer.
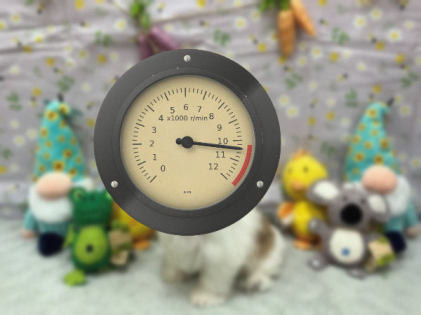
10400 rpm
